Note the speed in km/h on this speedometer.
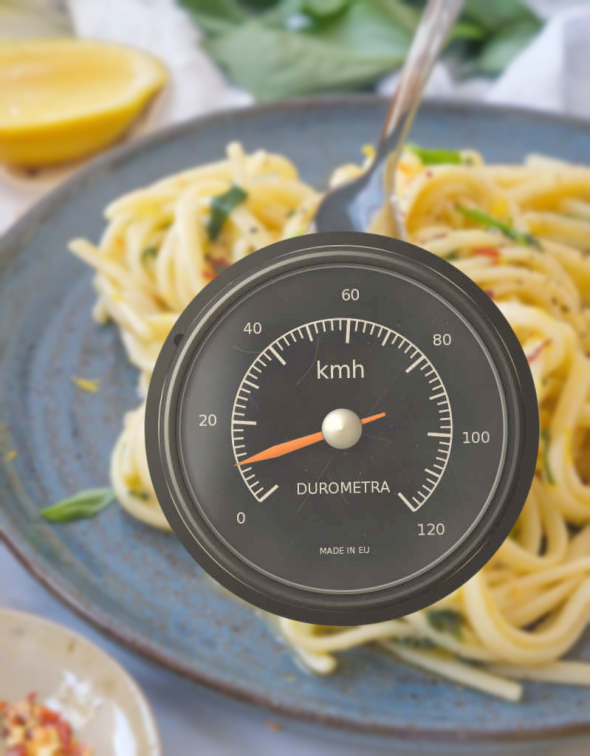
10 km/h
